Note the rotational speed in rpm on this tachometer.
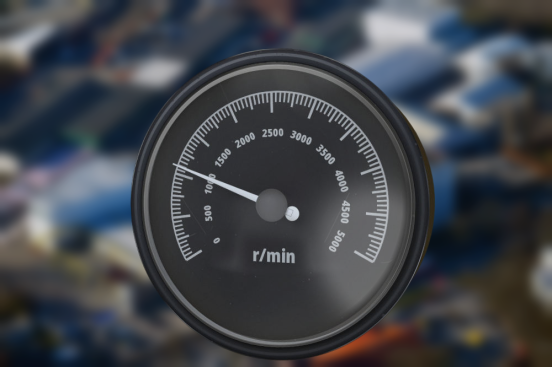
1100 rpm
